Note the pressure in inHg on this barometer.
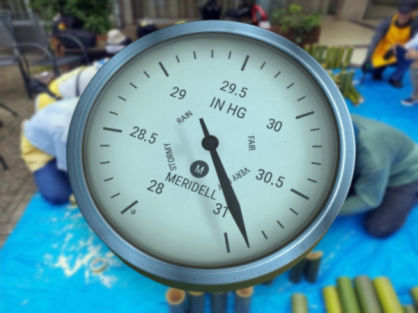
30.9 inHg
